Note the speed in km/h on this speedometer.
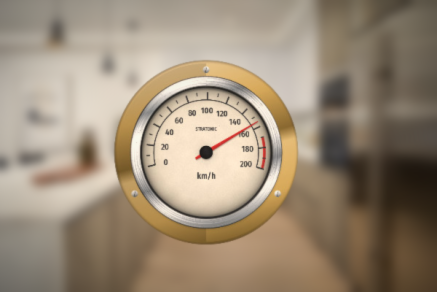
155 km/h
